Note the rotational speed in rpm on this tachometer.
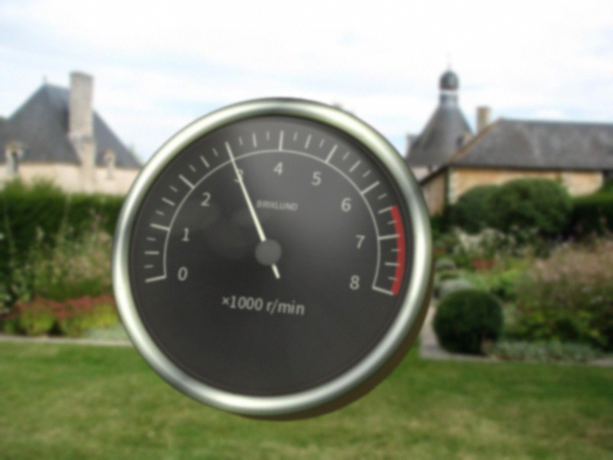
3000 rpm
